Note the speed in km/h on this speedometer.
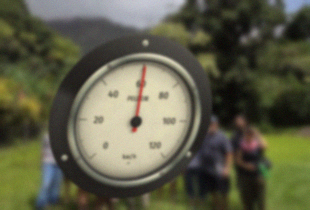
60 km/h
